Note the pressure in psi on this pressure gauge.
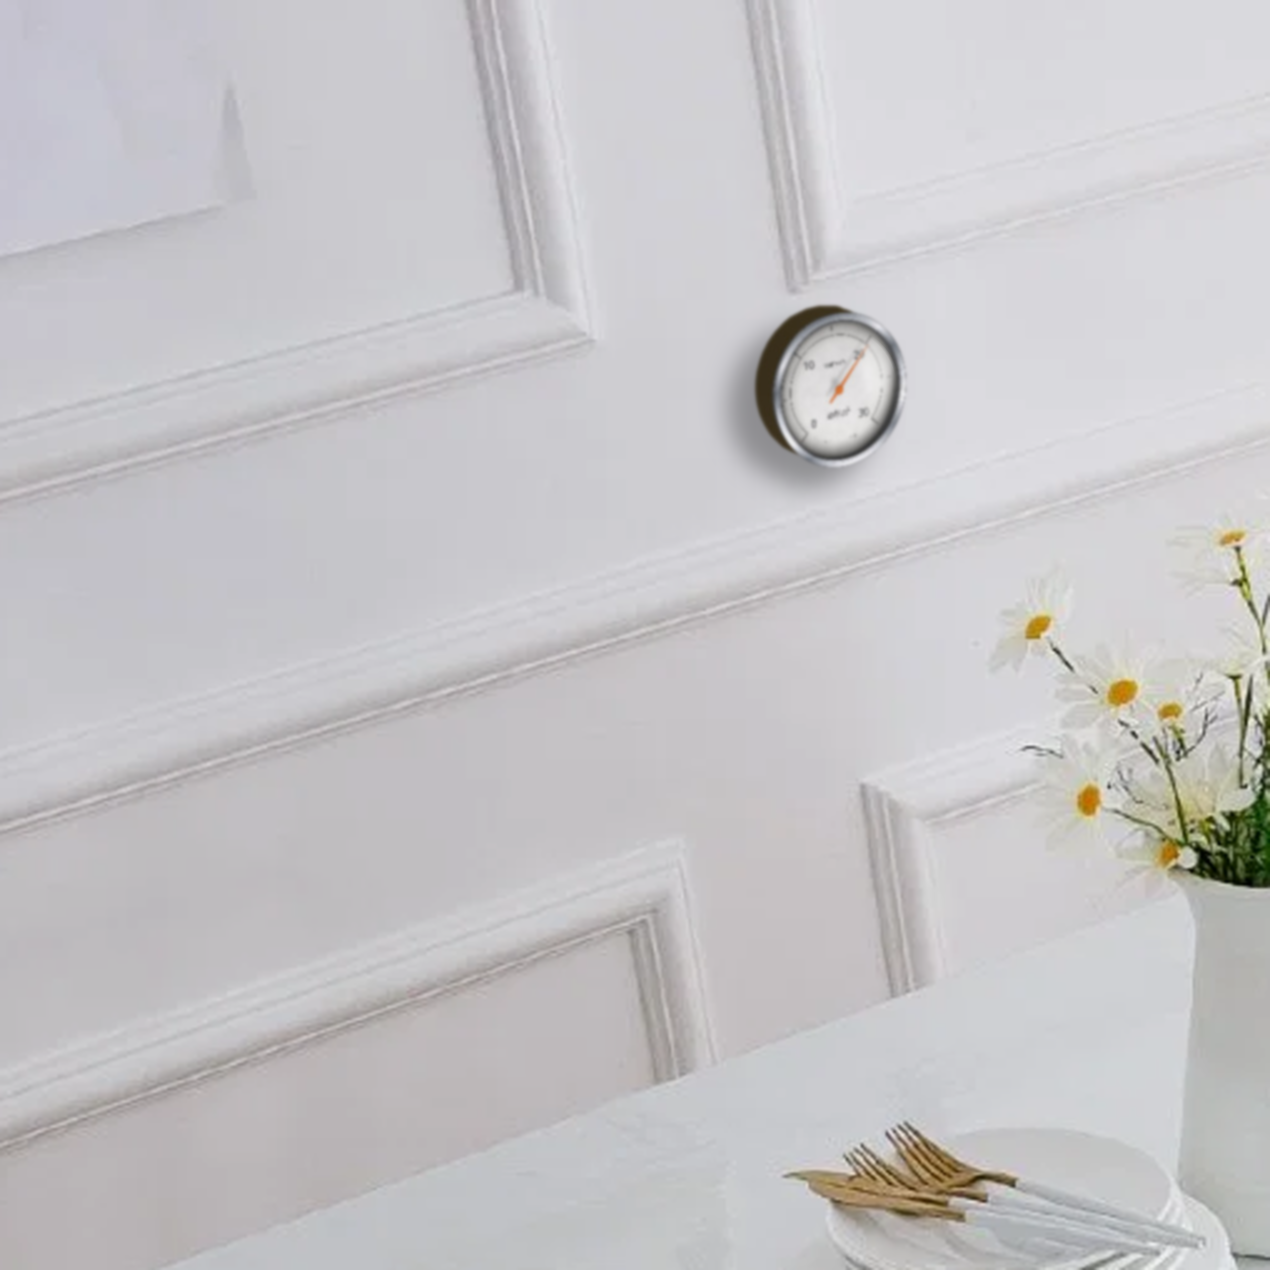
20 psi
